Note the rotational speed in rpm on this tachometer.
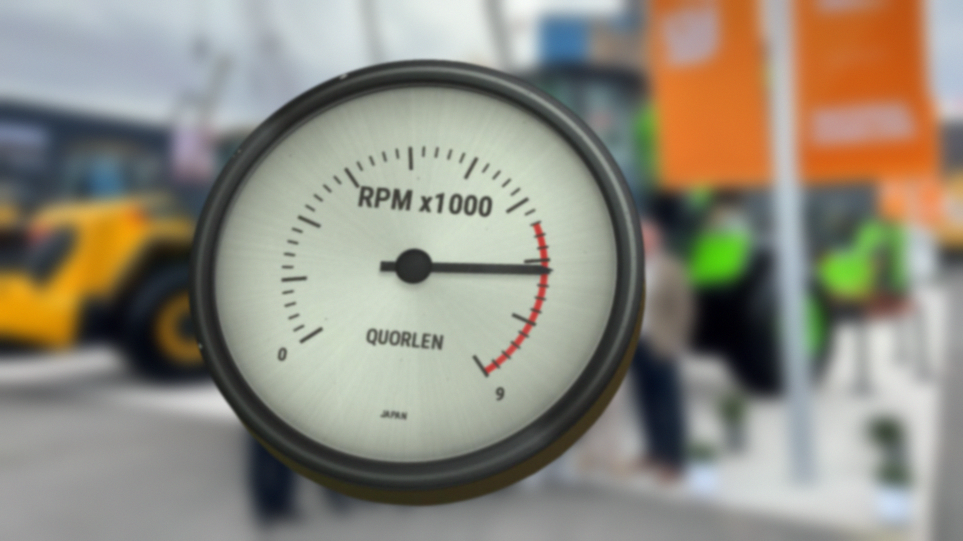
7200 rpm
